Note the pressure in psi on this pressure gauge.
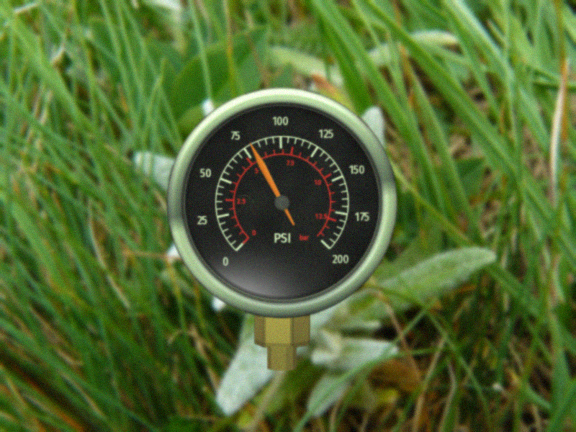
80 psi
